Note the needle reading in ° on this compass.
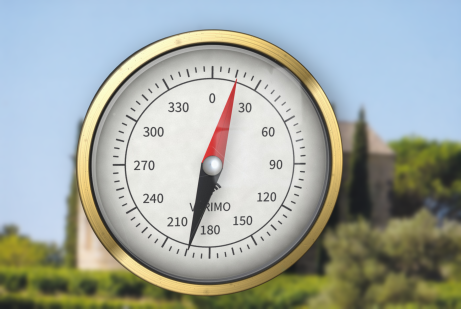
15 °
